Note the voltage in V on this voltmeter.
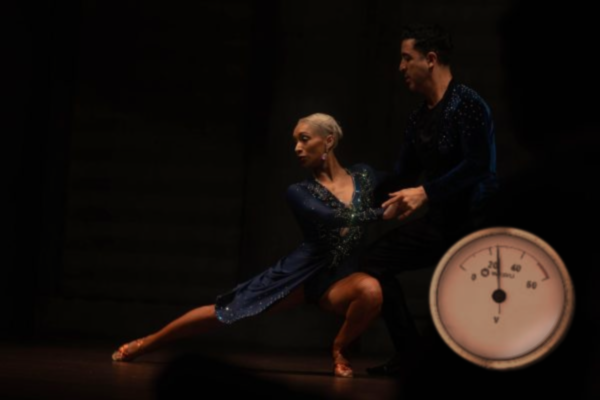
25 V
